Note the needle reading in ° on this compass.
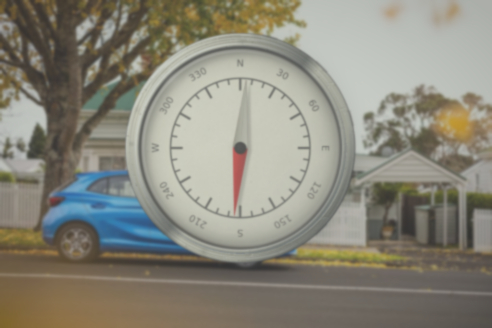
185 °
